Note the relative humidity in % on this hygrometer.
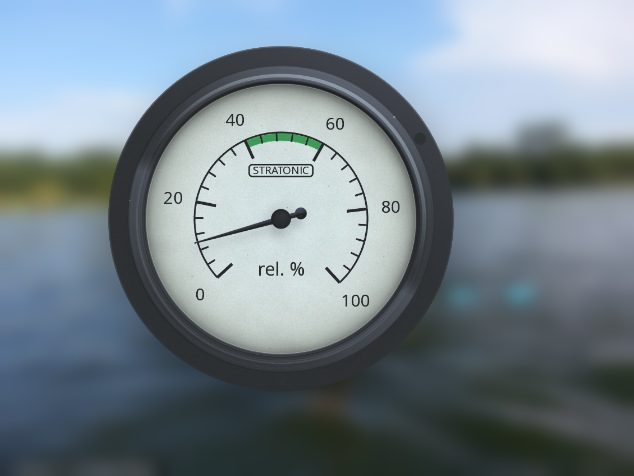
10 %
